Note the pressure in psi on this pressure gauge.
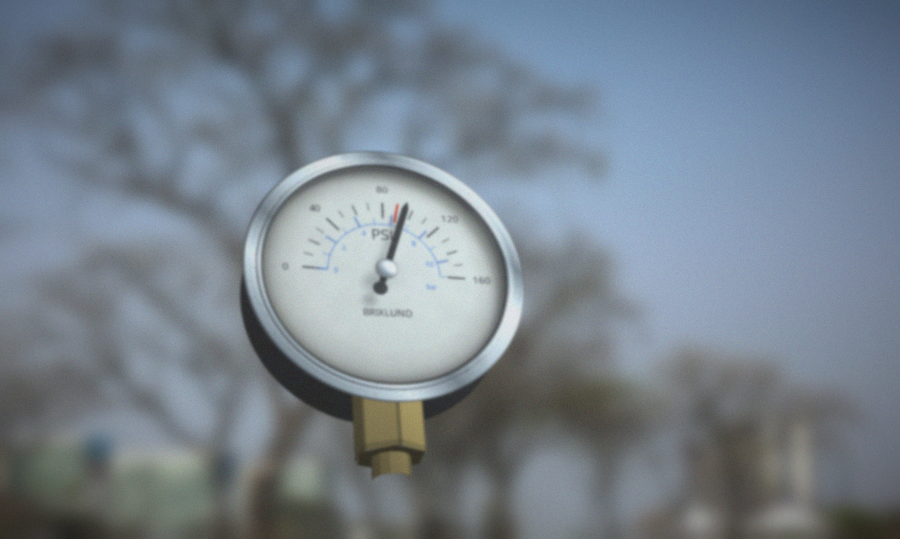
95 psi
